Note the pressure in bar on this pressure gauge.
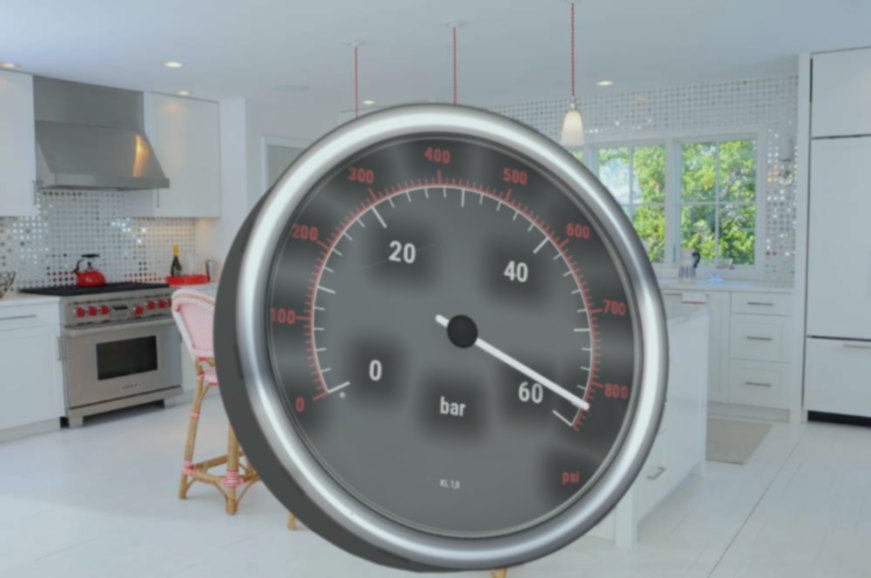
58 bar
